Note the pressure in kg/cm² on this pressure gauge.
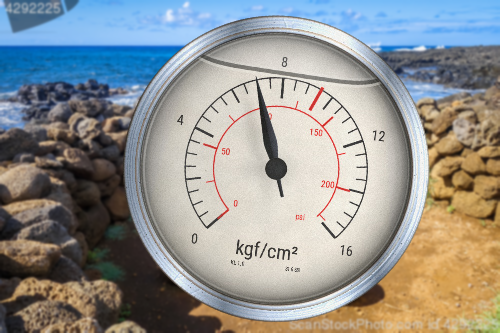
7 kg/cm²
